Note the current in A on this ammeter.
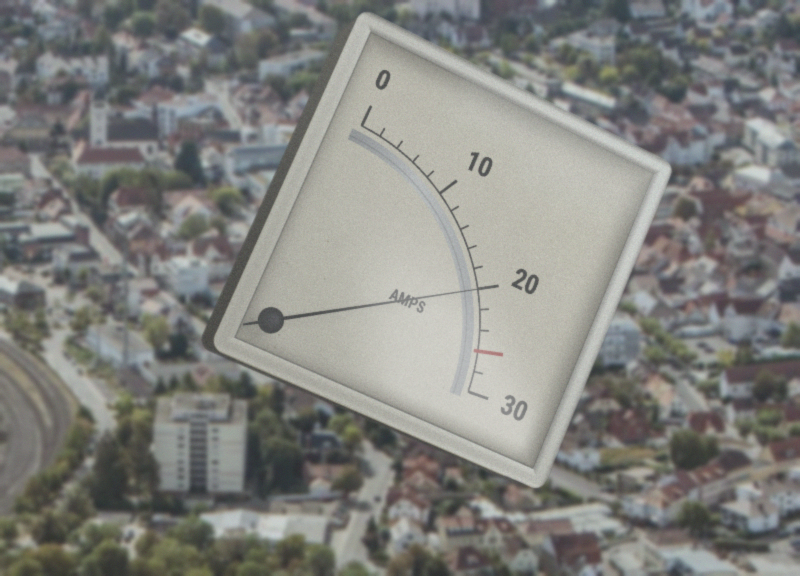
20 A
